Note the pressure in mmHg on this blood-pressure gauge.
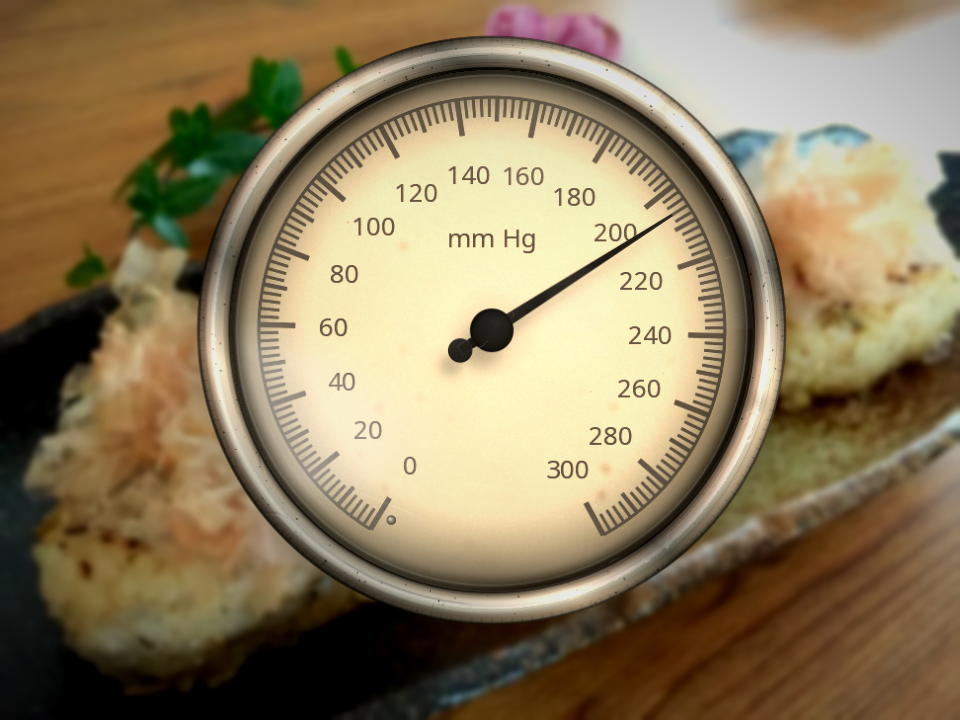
206 mmHg
